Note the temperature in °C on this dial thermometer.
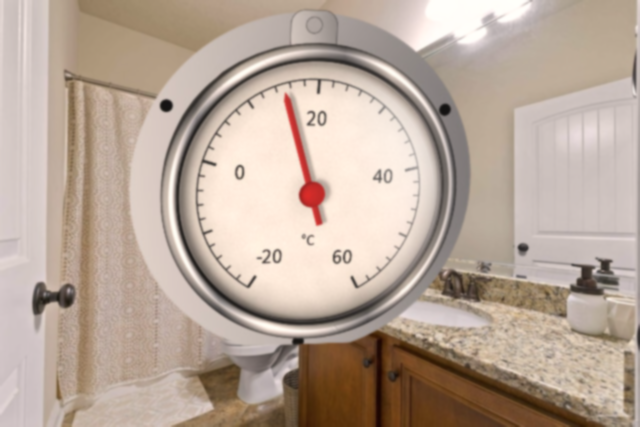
15 °C
